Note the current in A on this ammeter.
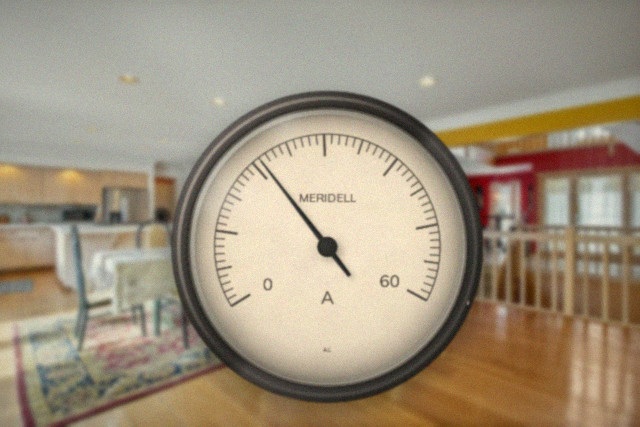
21 A
